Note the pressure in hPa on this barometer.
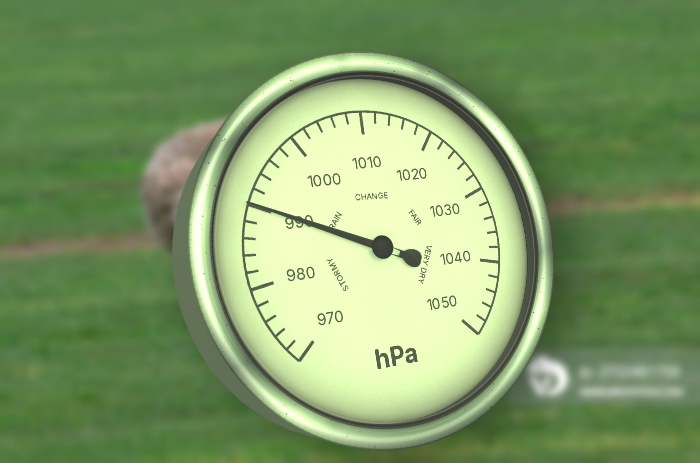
990 hPa
